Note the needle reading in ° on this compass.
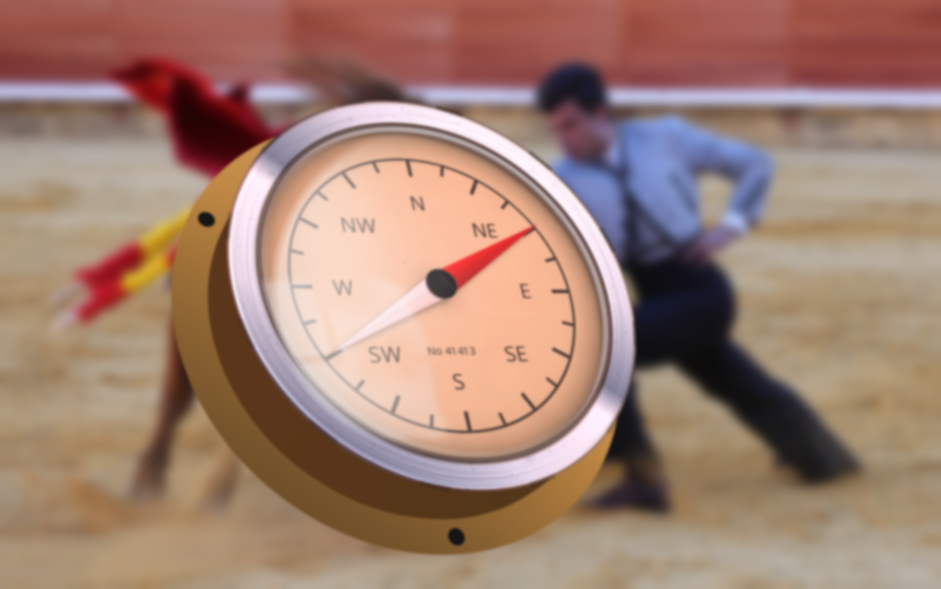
60 °
